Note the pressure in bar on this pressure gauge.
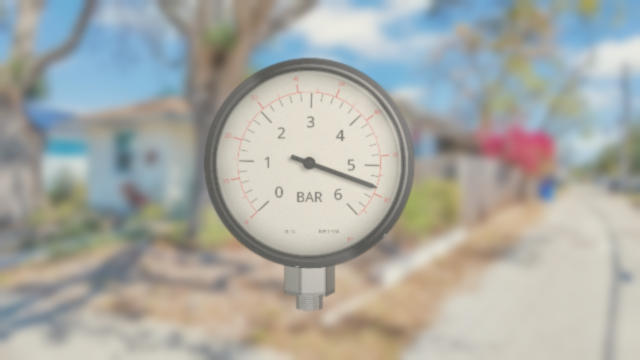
5.4 bar
